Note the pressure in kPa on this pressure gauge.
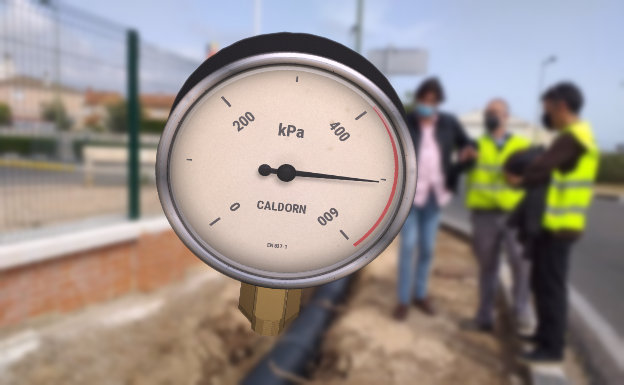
500 kPa
